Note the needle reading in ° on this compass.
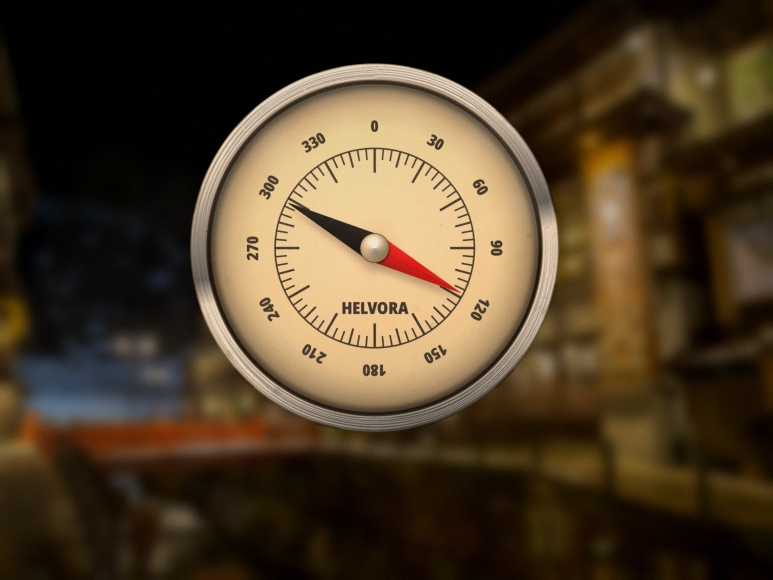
117.5 °
